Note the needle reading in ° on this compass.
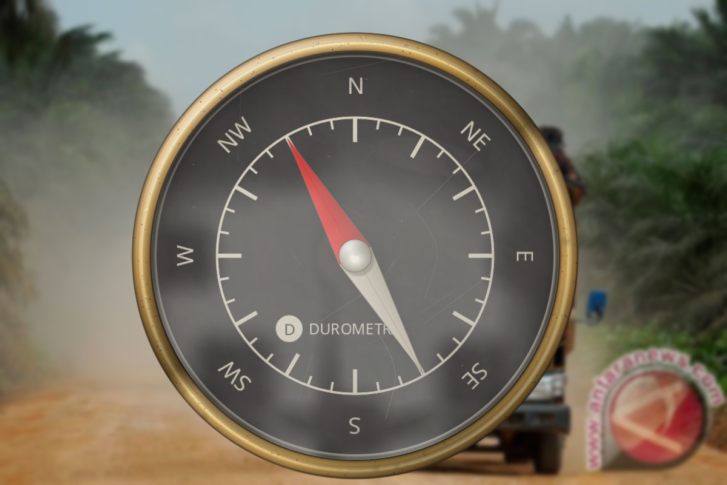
330 °
